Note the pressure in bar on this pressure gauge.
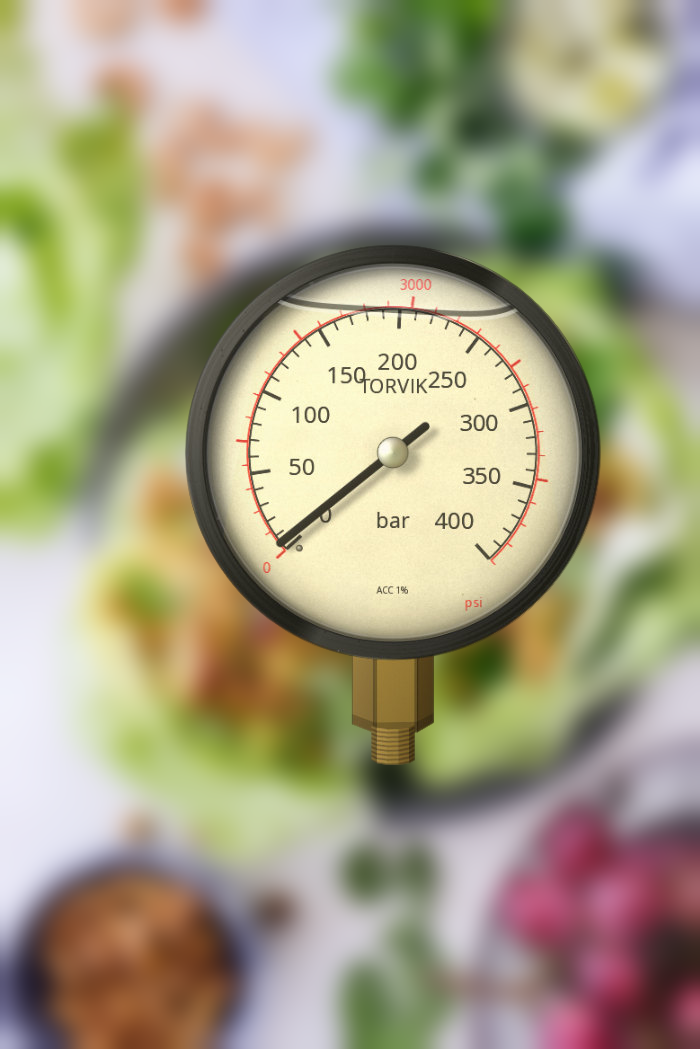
5 bar
